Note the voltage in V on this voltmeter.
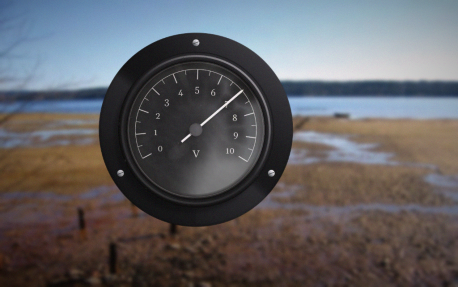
7 V
